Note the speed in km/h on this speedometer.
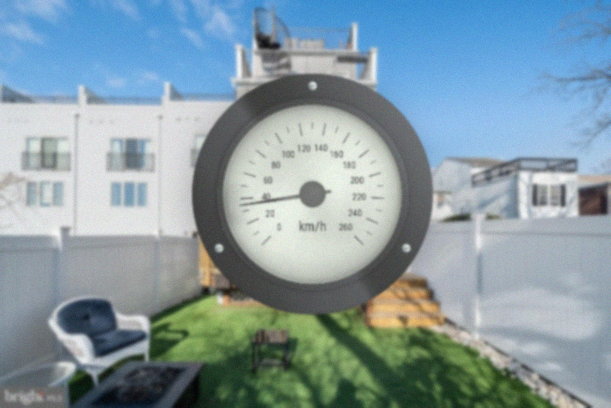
35 km/h
